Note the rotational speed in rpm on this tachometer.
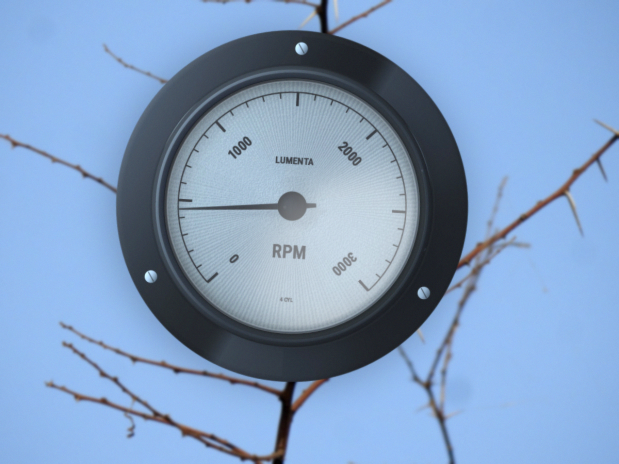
450 rpm
